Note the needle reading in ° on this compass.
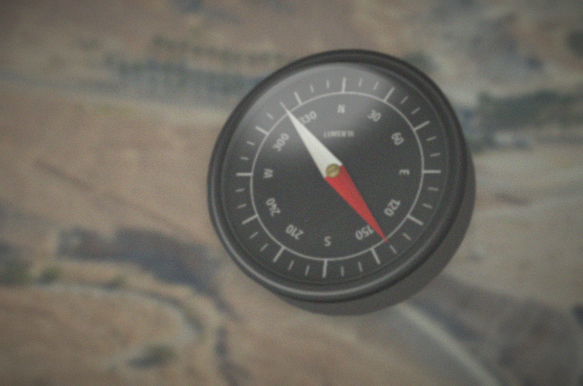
140 °
